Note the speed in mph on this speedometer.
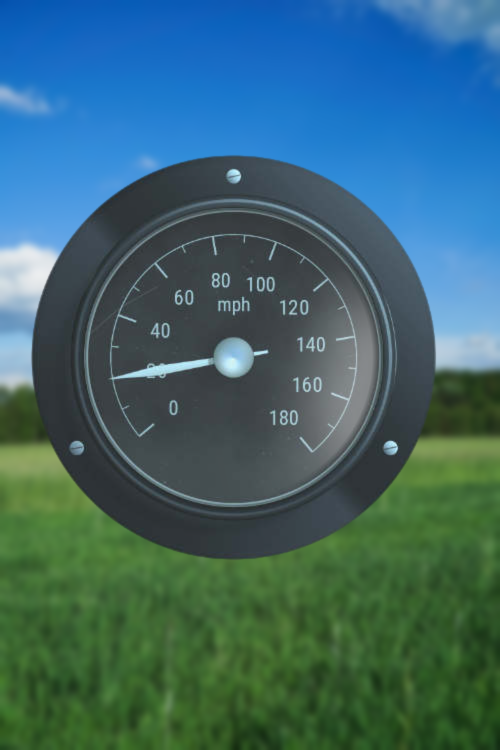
20 mph
